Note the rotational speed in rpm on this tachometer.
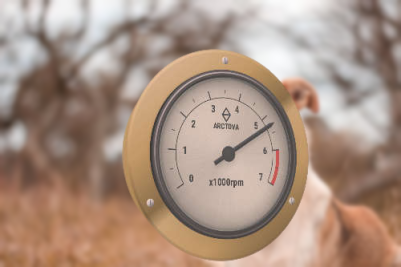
5250 rpm
